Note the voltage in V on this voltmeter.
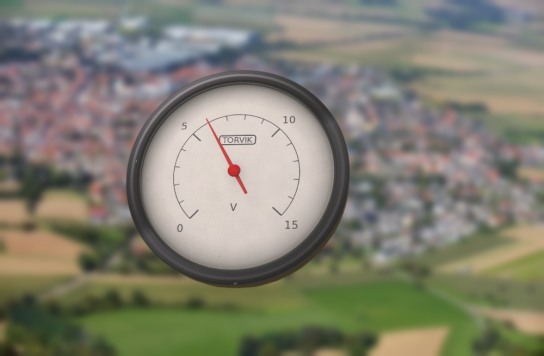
6 V
